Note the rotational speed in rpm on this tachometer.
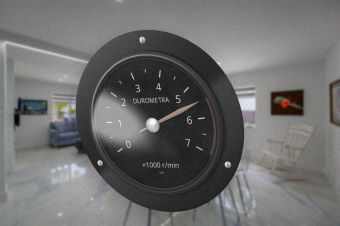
5500 rpm
